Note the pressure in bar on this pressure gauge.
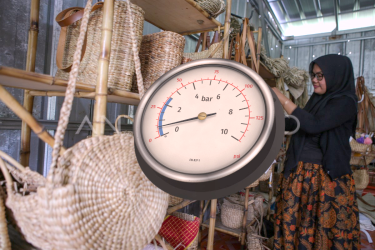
0.5 bar
